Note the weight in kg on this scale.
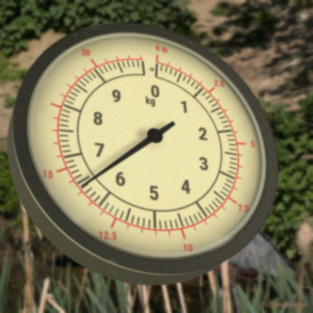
6.4 kg
